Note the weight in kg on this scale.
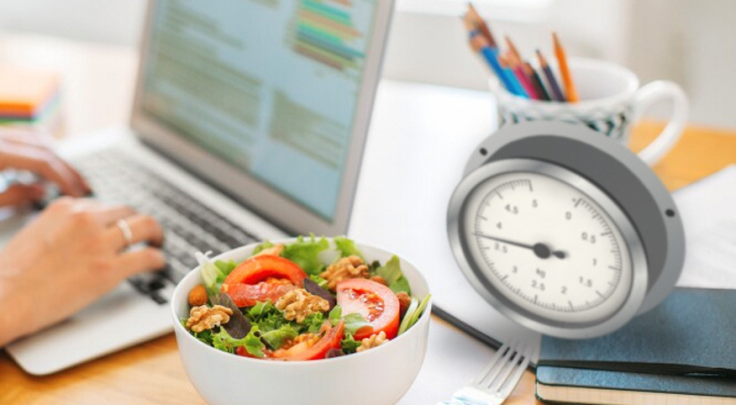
3.75 kg
